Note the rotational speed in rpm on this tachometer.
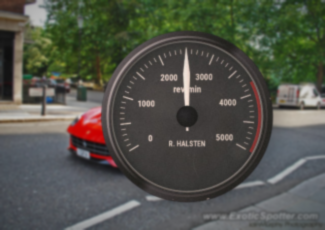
2500 rpm
